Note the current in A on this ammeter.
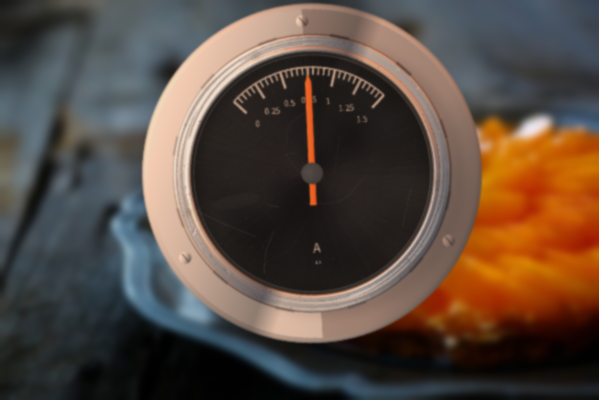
0.75 A
